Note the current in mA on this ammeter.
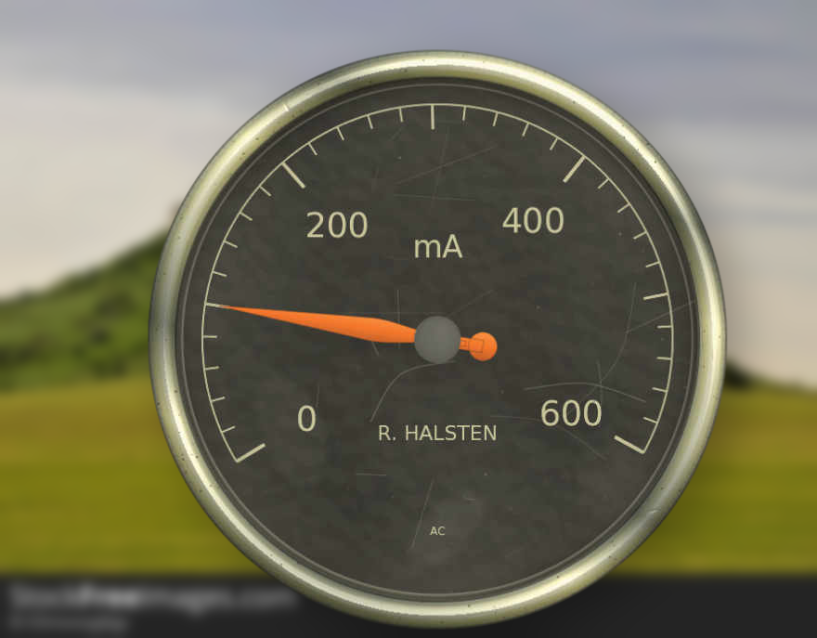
100 mA
